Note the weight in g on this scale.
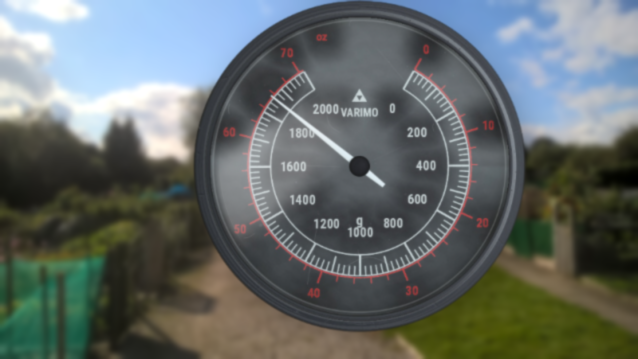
1860 g
